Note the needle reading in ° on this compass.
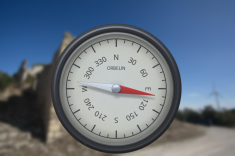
100 °
